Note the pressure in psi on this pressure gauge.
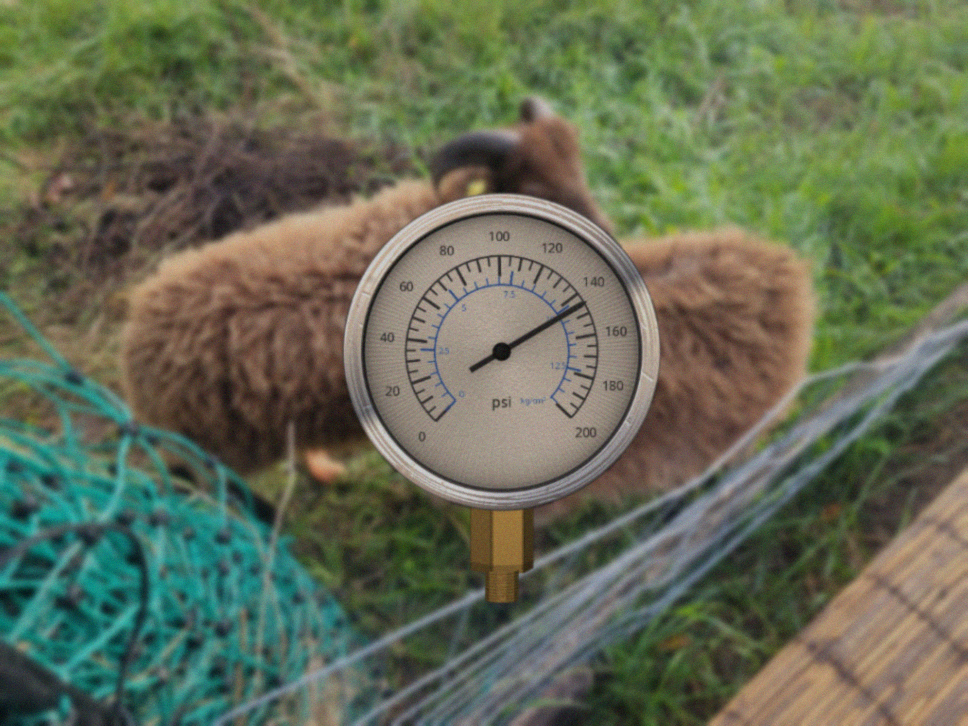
145 psi
